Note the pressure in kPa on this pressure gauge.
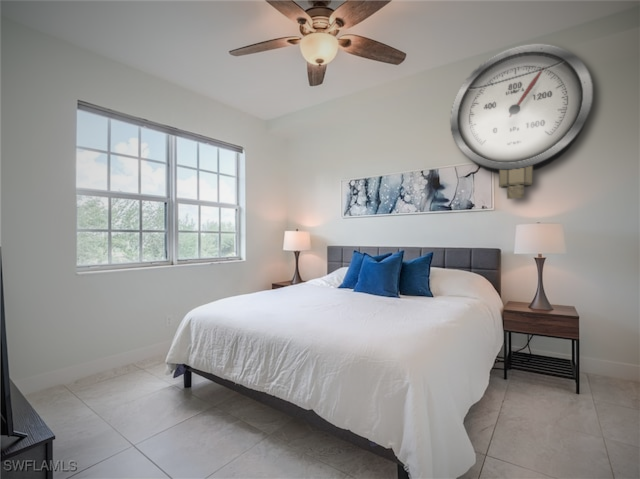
1000 kPa
